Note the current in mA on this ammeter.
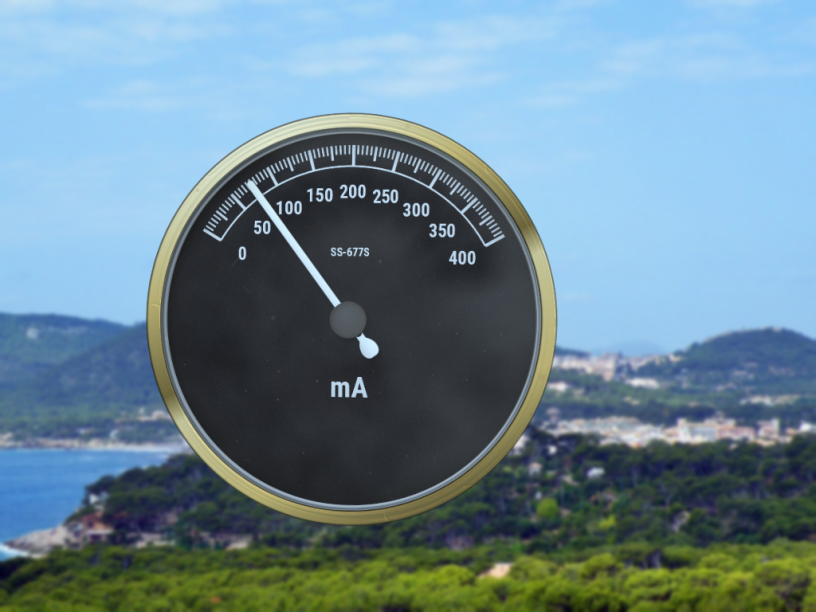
75 mA
